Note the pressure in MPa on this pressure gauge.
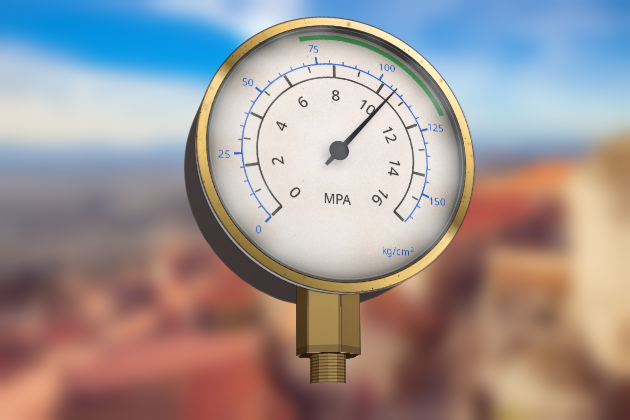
10.5 MPa
